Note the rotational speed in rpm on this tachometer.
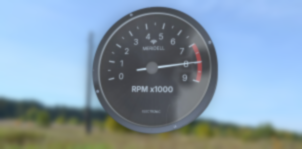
8000 rpm
